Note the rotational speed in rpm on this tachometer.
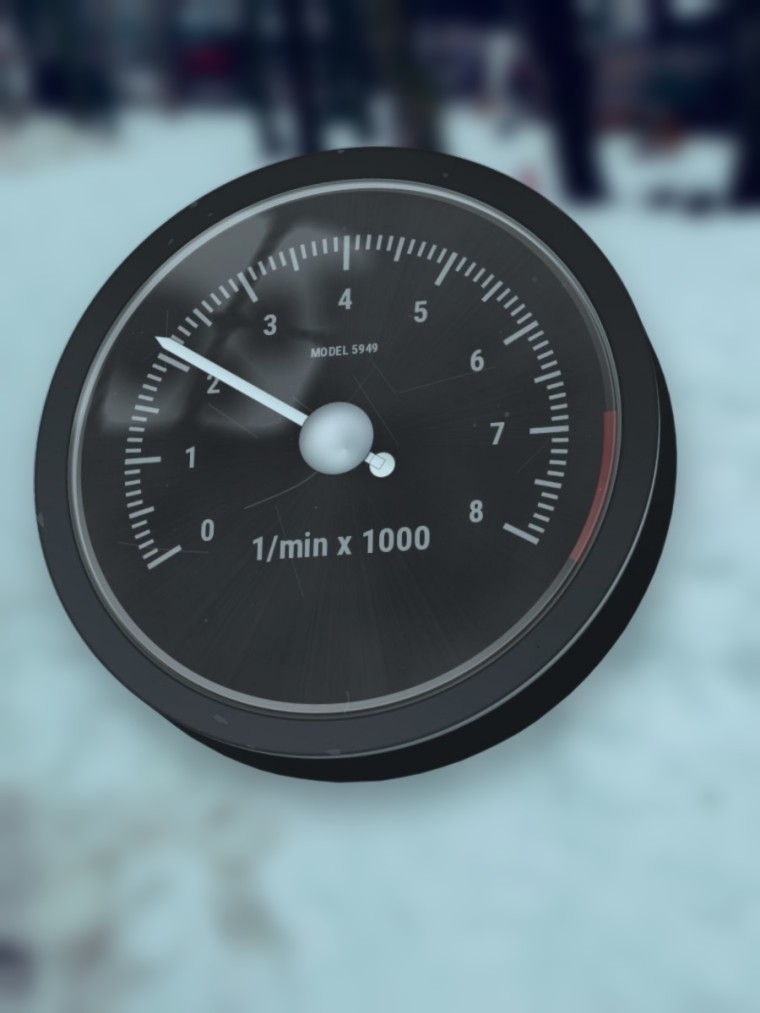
2100 rpm
